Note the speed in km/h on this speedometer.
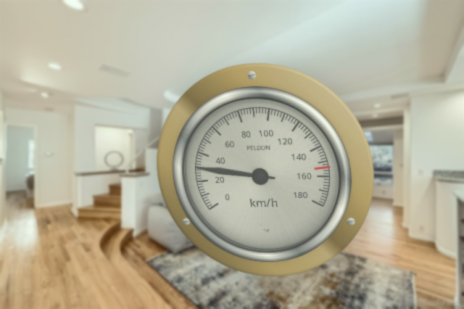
30 km/h
